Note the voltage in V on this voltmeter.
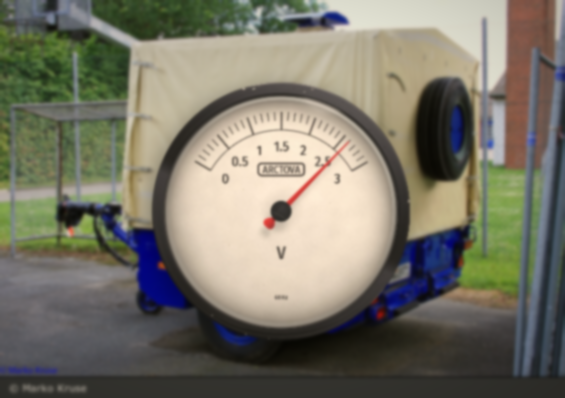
2.6 V
